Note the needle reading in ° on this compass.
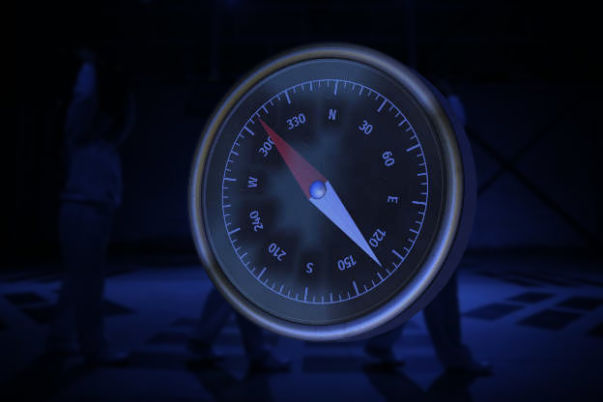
310 °
